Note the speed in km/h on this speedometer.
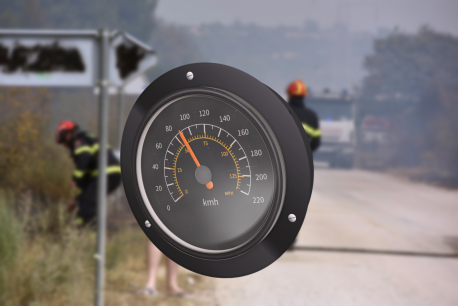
90 km/h
